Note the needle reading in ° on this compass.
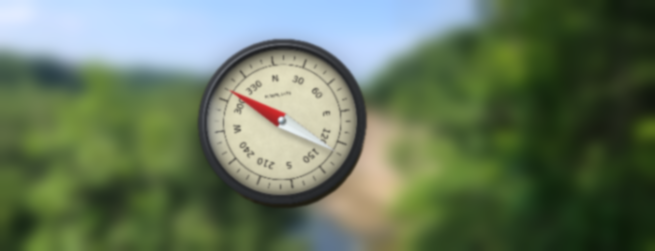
310 °
